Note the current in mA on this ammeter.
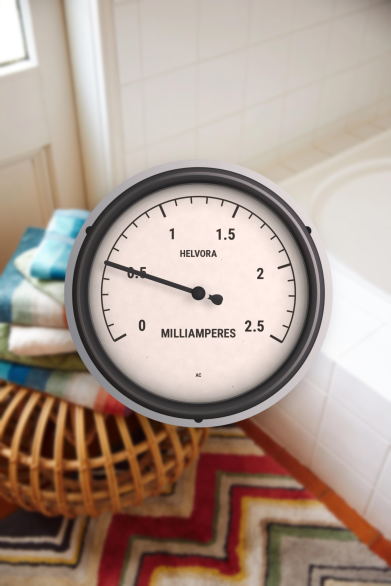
0.5 mA
